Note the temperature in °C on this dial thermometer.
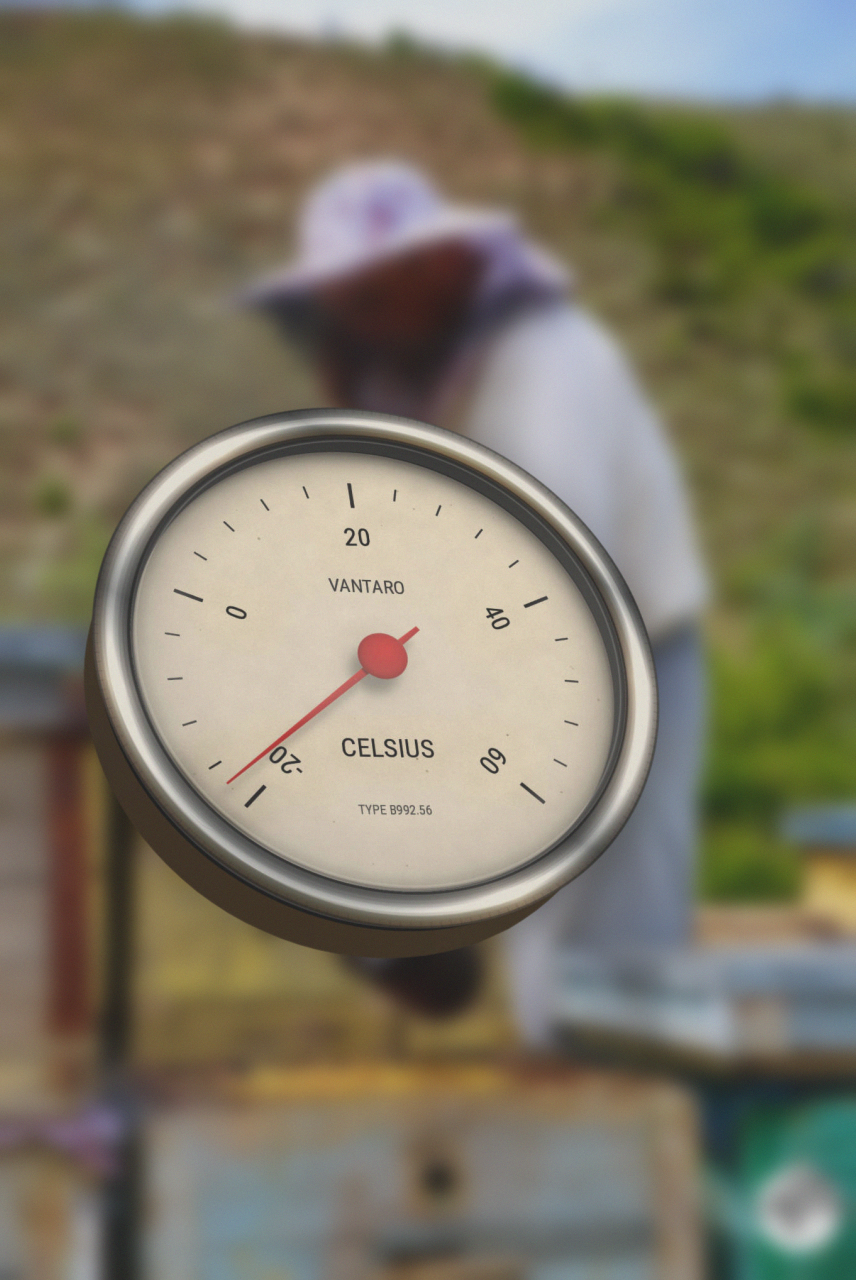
-18 °C
